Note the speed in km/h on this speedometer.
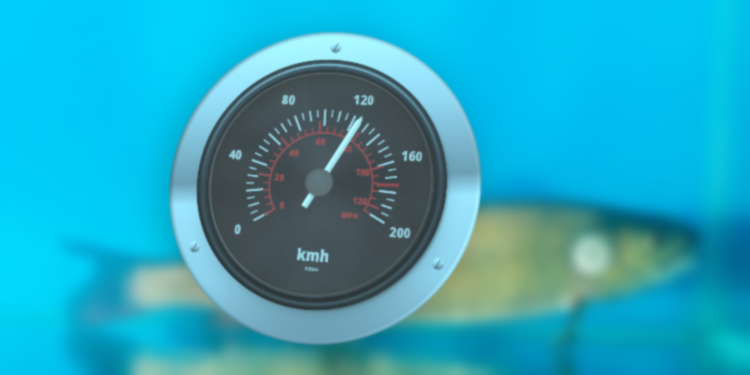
125 km/h
